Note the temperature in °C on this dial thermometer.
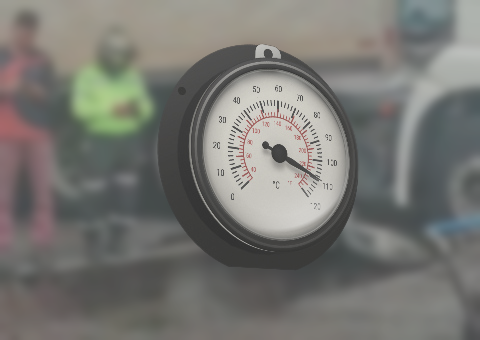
110 °C
